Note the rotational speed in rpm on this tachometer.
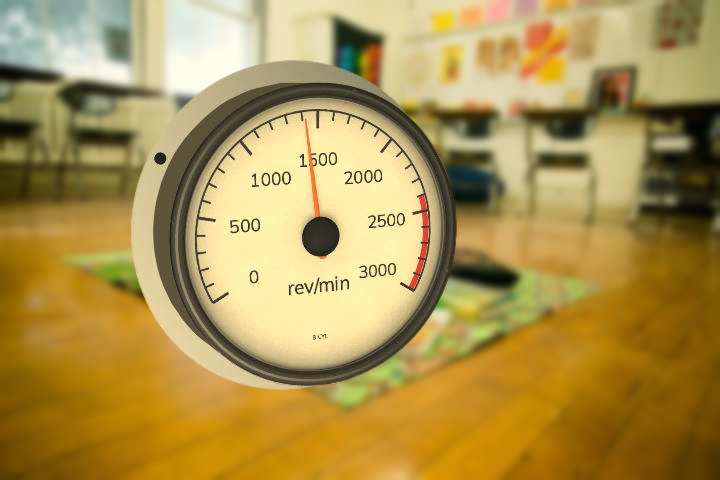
1400 rpm
